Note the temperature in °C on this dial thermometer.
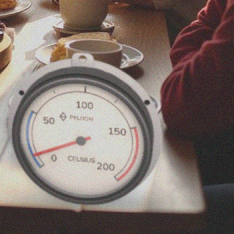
12.5 °C
